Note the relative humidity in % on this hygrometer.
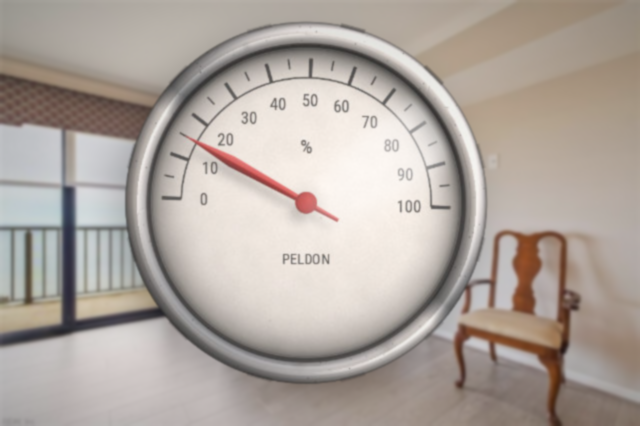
15 %
